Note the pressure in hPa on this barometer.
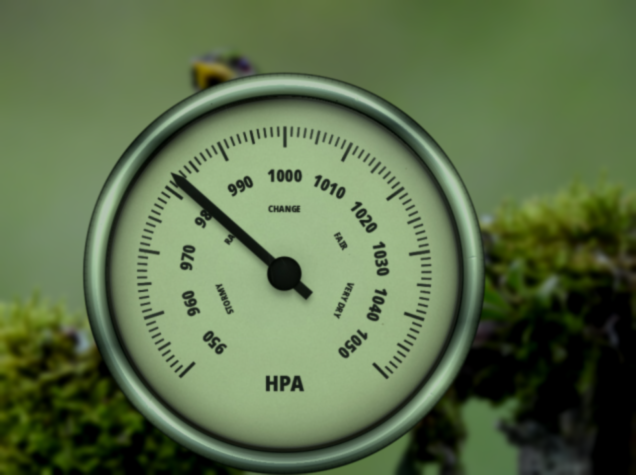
982 hPa
